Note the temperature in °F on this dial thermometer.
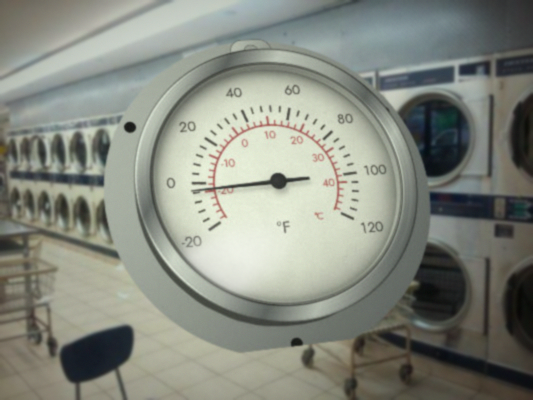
-4 °F
